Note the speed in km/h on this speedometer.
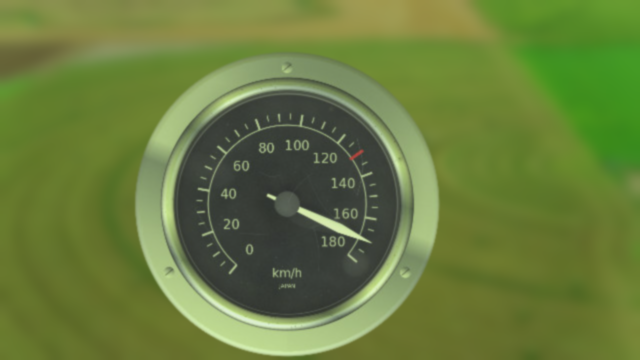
170 km/h
